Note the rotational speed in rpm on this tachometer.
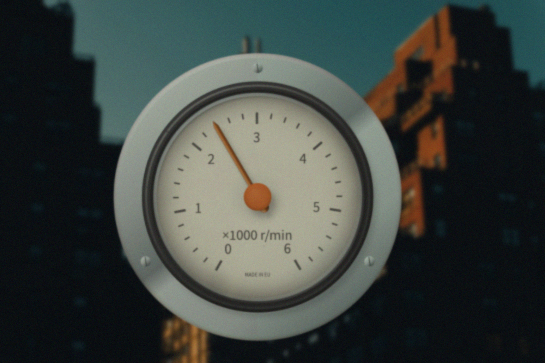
2400 rpm
